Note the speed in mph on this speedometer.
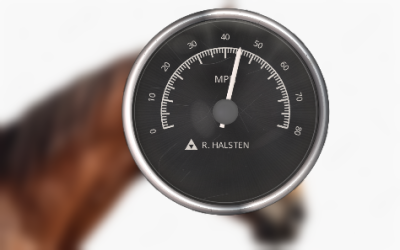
45 mph
